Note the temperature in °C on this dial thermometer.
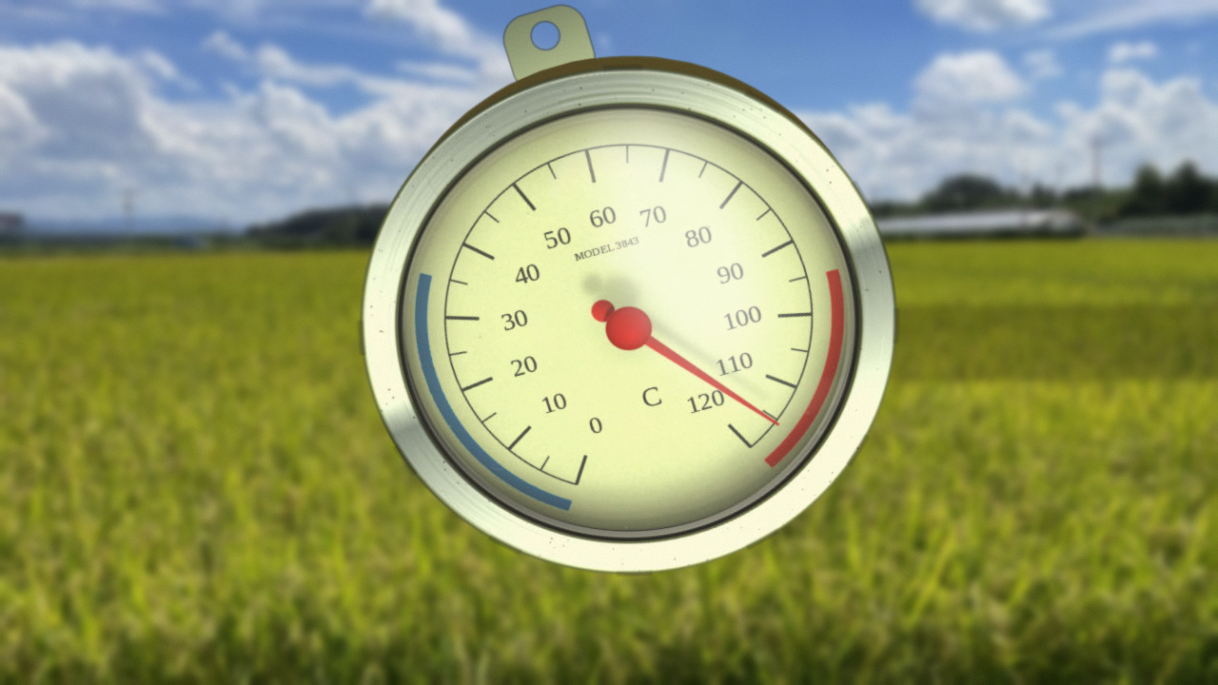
115 °C
